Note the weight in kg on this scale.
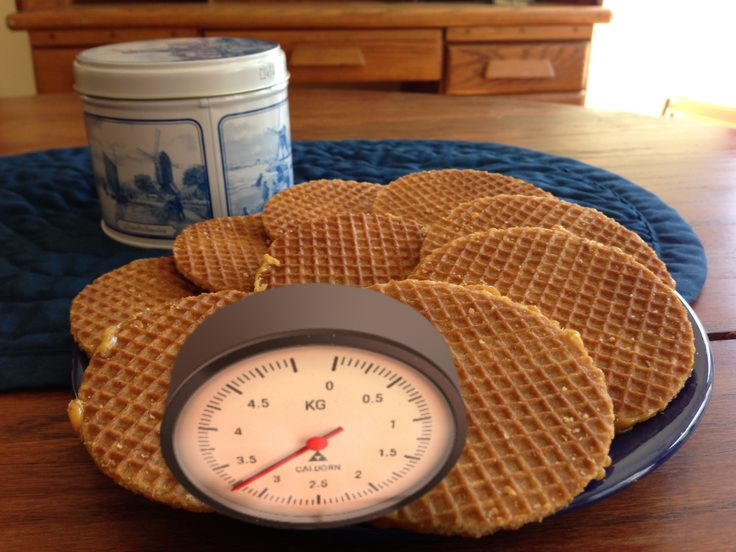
3.25 kg
